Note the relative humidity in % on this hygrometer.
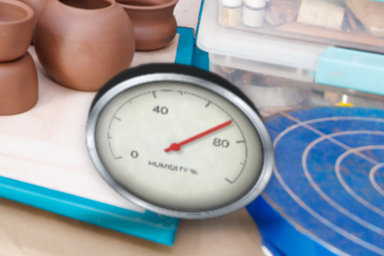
70 %
